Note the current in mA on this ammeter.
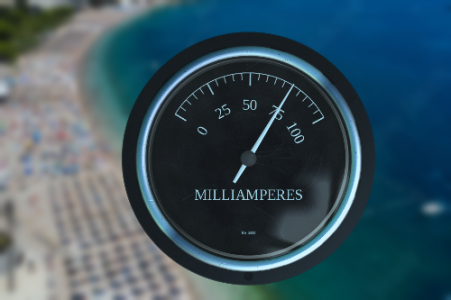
75 mA
